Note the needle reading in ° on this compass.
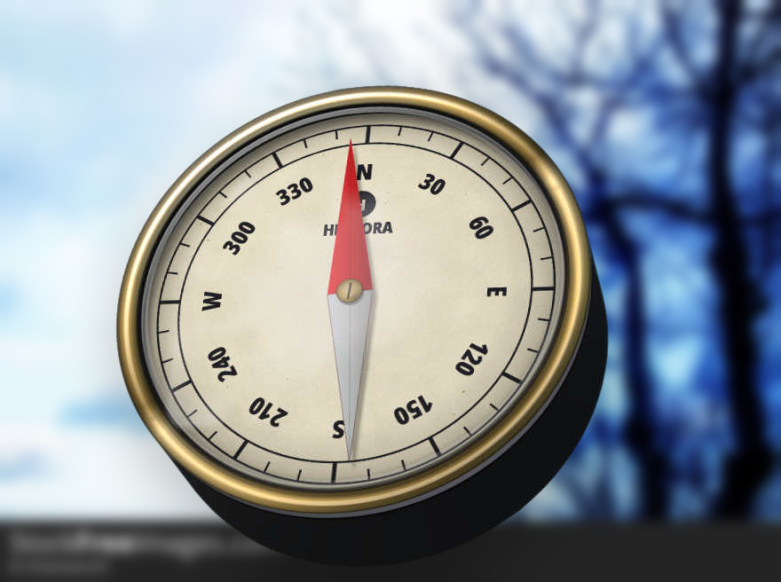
355 °
